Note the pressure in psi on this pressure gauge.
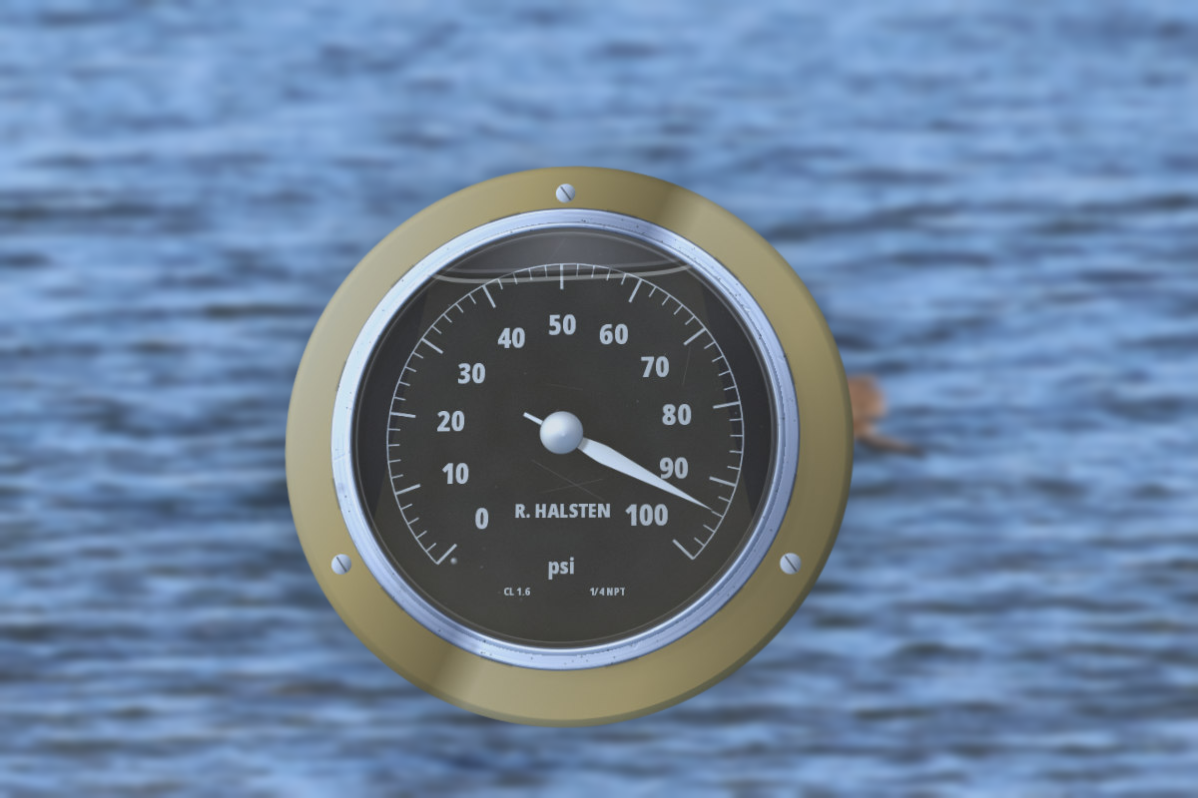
94 psi
